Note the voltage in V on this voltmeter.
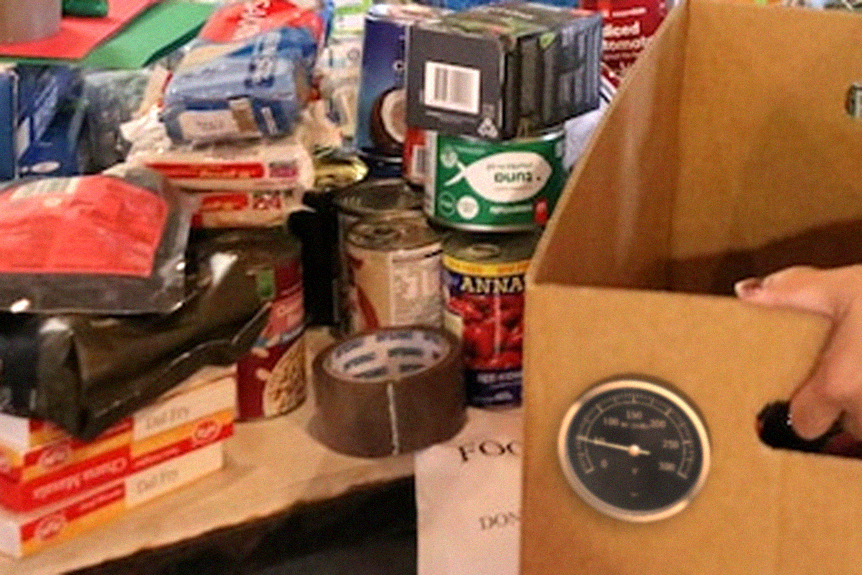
50 V
